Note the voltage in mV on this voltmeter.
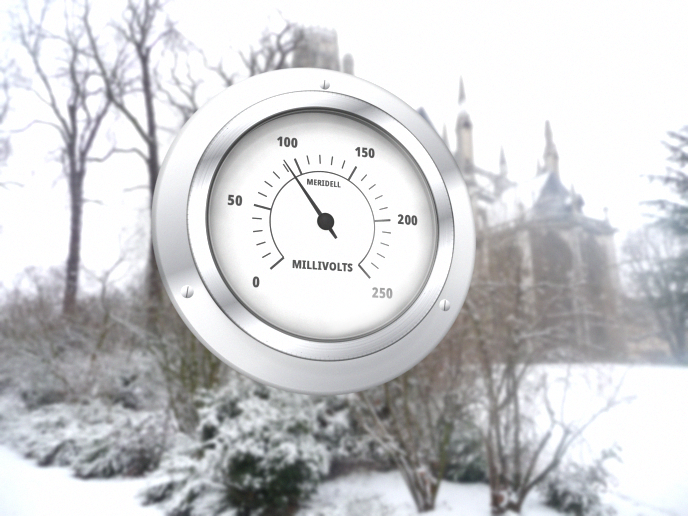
90 mV
